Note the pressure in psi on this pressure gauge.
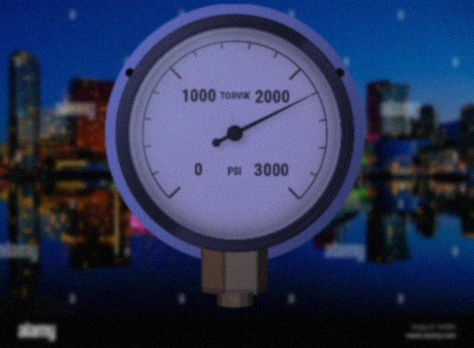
2200 psi
